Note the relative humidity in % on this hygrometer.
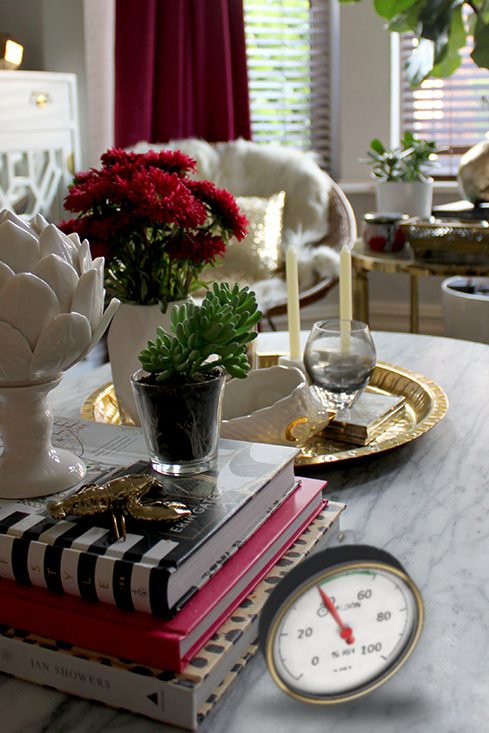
40 %
